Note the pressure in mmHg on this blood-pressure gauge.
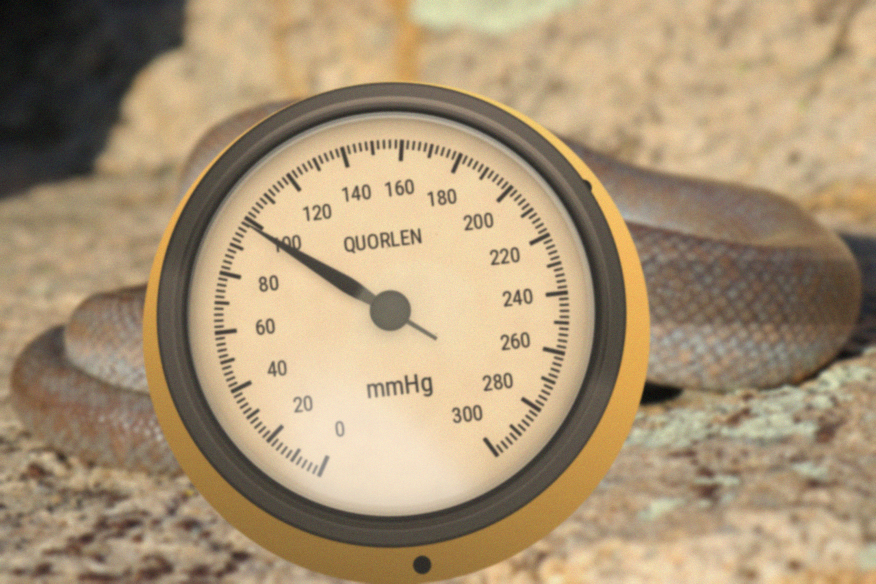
98 mmHg
